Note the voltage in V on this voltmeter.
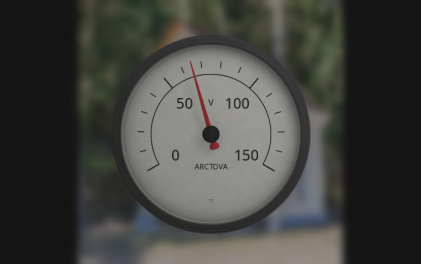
65 V
